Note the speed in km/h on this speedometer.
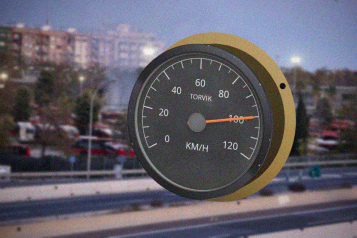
100 km/h
